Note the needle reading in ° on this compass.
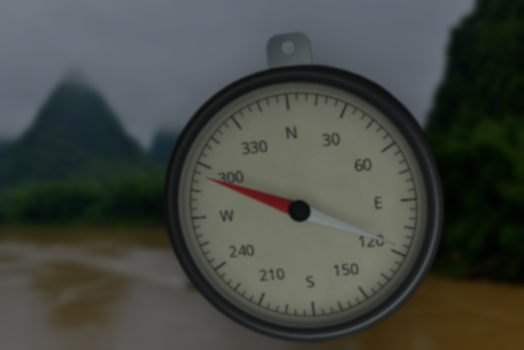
295 °
